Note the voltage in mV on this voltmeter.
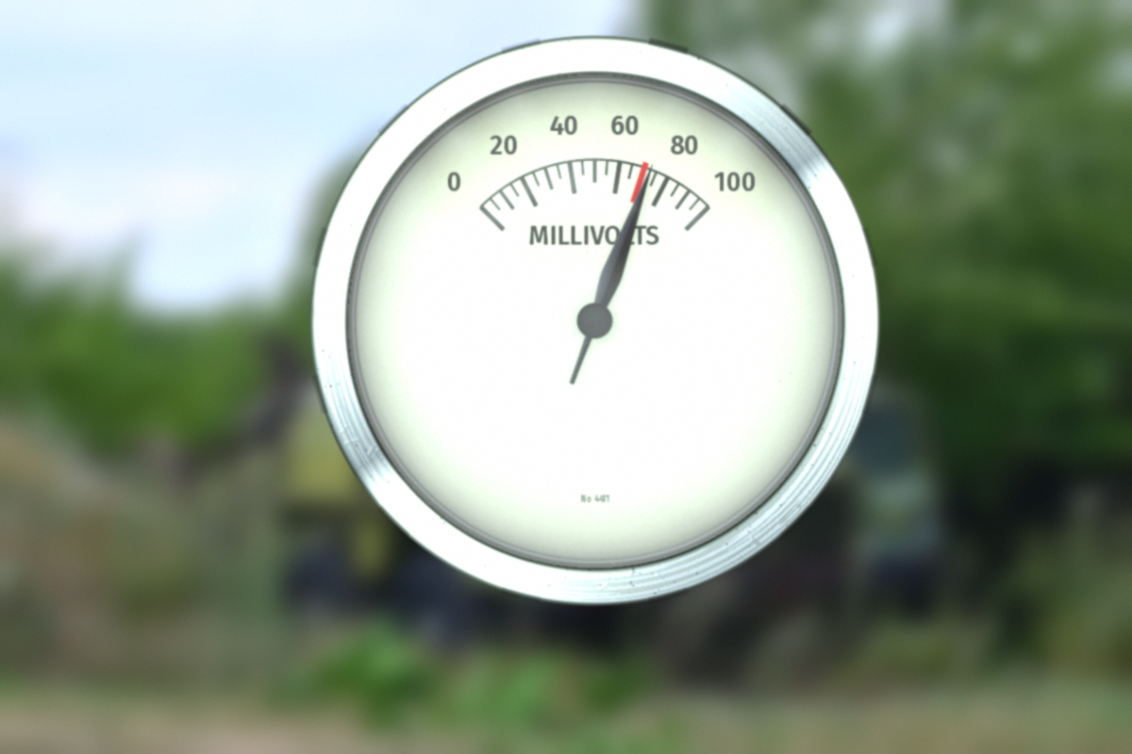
72.5 mV
